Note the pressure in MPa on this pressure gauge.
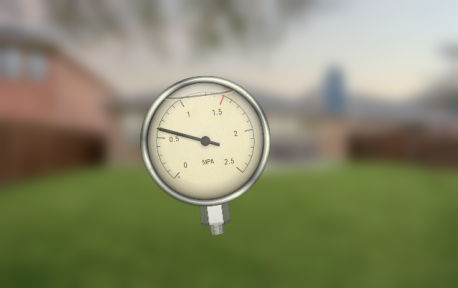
0.6 MPa
